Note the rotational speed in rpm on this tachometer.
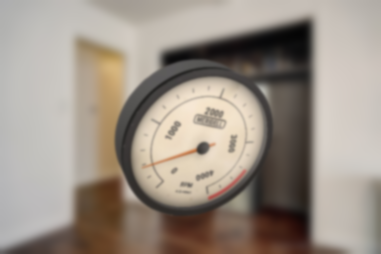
400 rpm
